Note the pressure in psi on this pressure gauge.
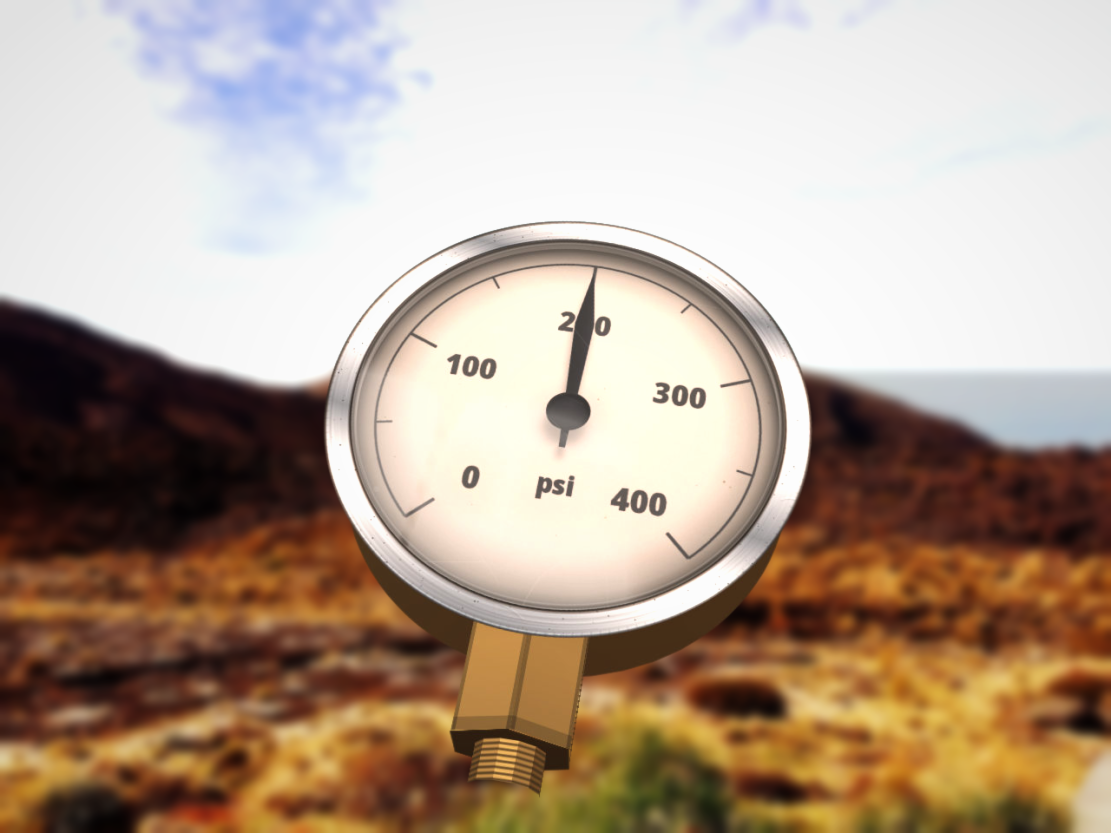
200 psi
